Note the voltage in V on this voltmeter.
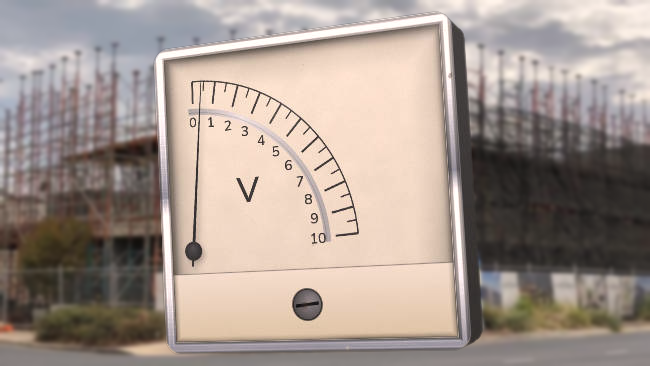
0.5 V
